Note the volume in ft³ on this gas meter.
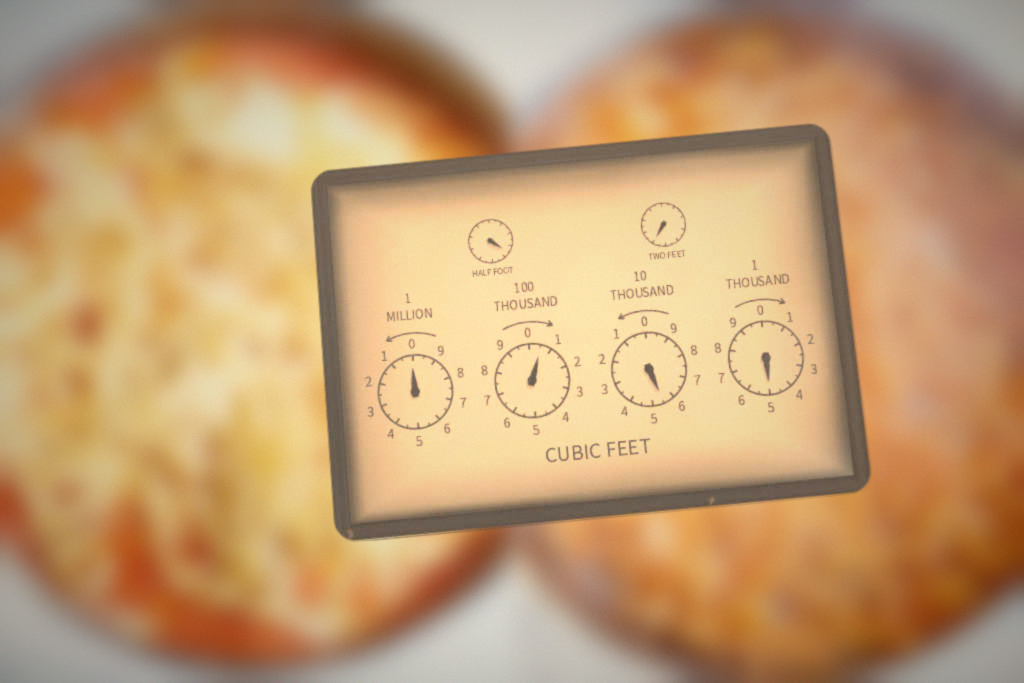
5500 ft³
